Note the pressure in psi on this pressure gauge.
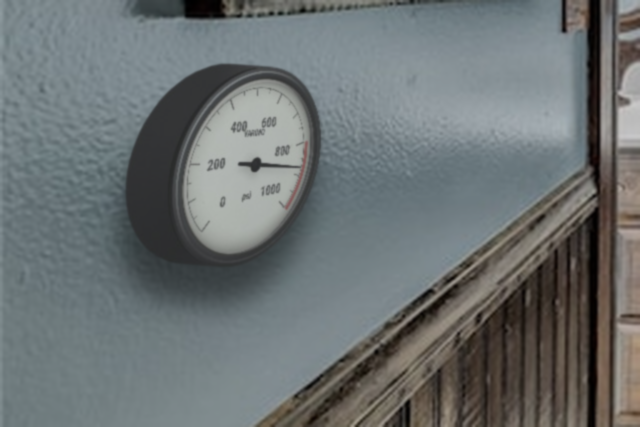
875 psi
